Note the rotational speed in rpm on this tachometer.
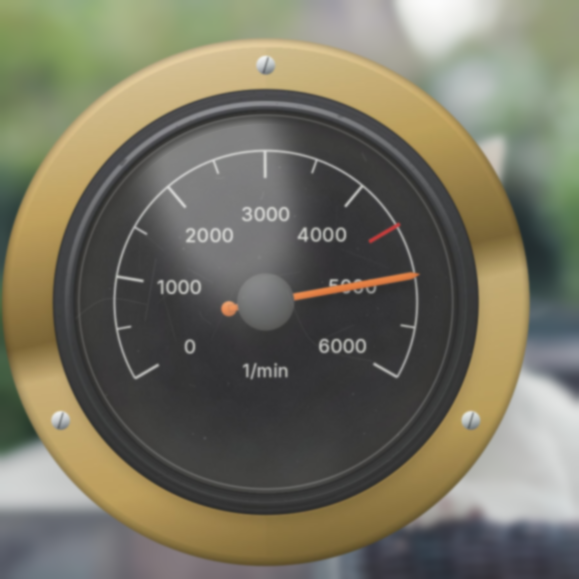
5000 rpm
